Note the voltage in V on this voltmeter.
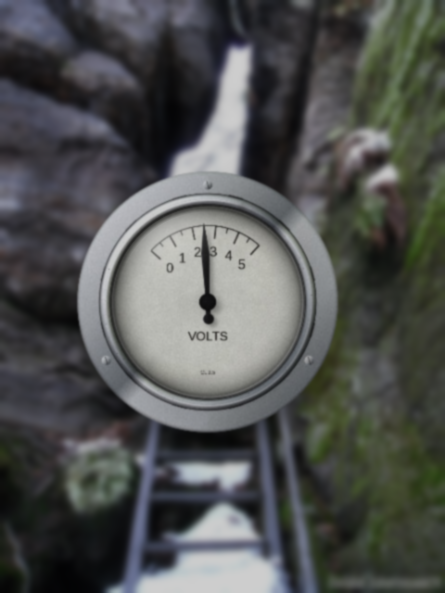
2.5 V
